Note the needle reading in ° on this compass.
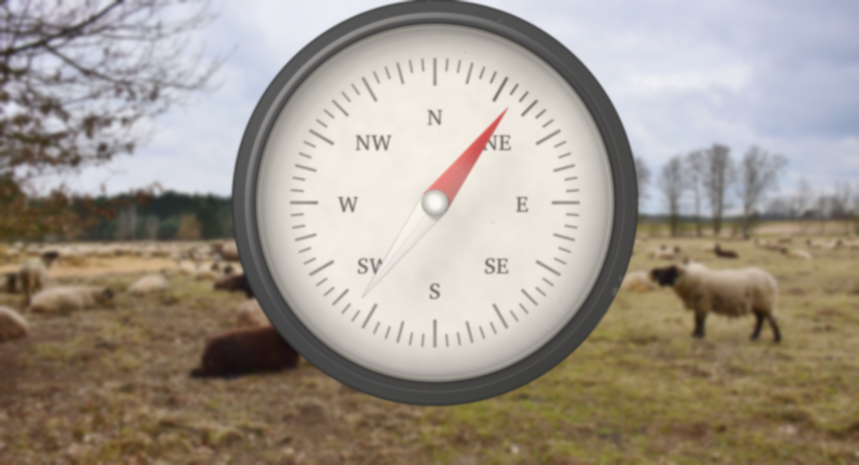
37.5 °
